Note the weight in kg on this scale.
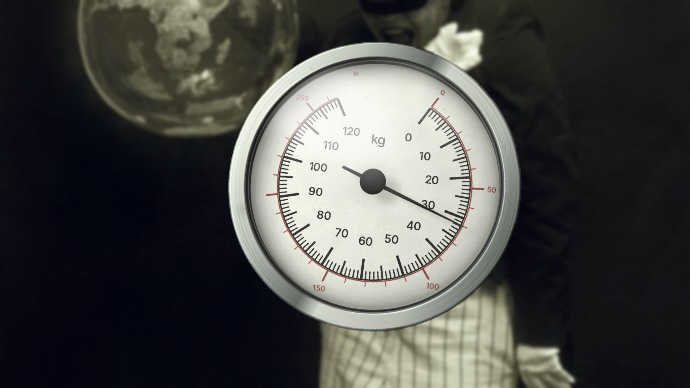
32 kg
